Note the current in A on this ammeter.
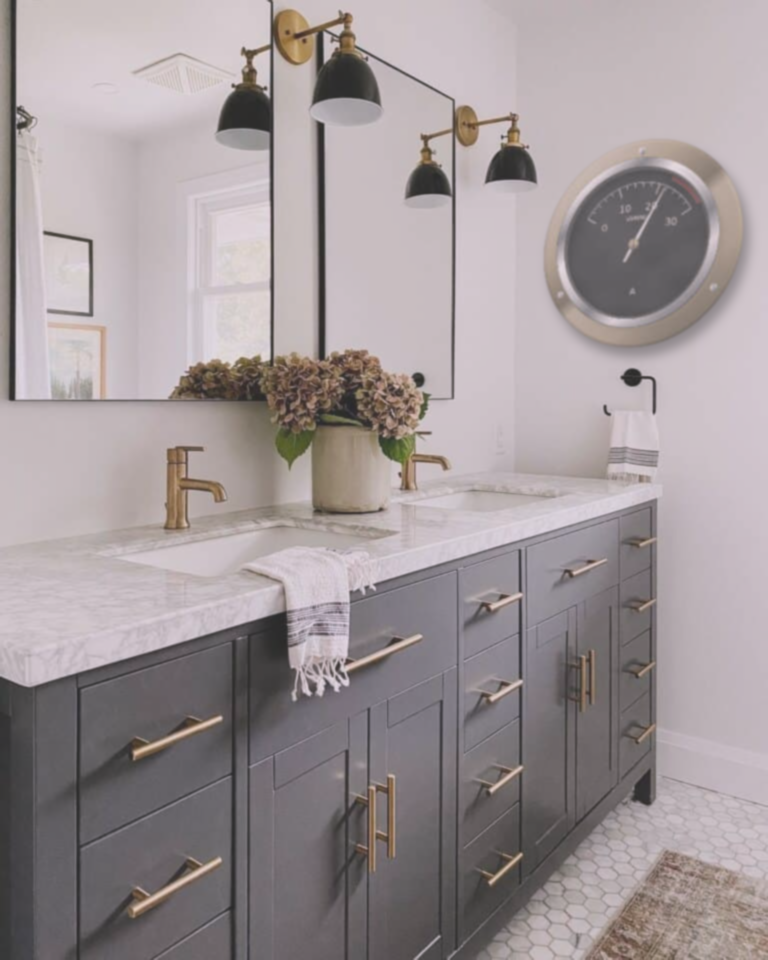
22 A
